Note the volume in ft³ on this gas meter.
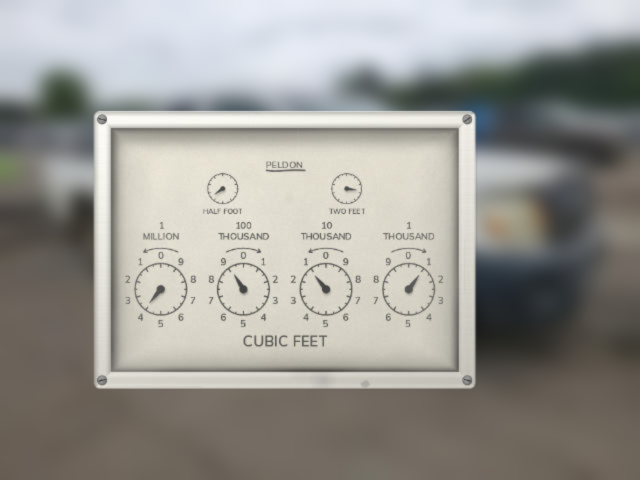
391100 ft³
